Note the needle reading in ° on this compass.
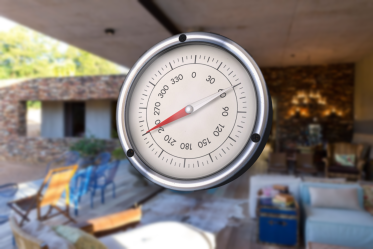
240 °
